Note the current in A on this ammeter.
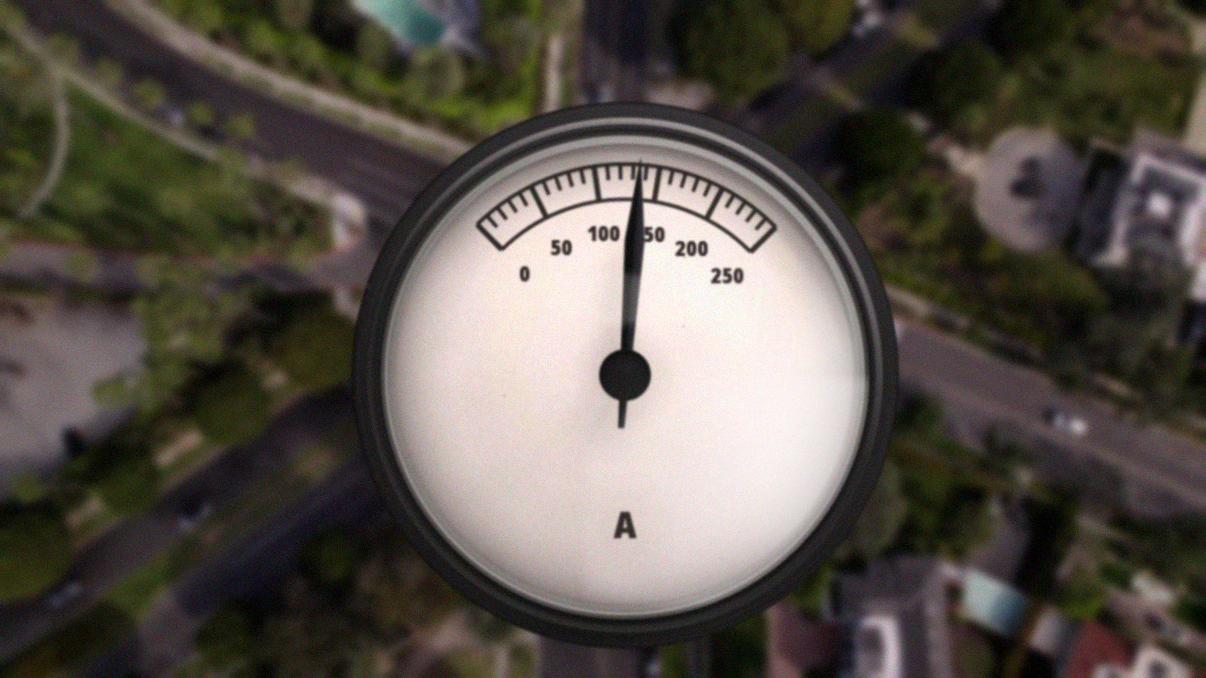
135 A
